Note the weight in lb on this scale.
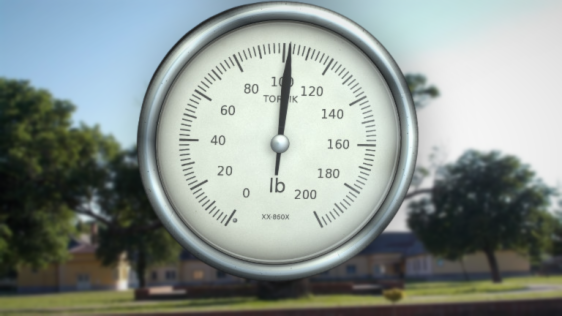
102 lb
